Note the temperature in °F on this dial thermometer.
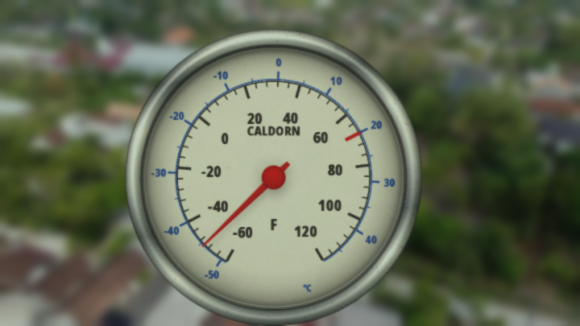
-50 °F
